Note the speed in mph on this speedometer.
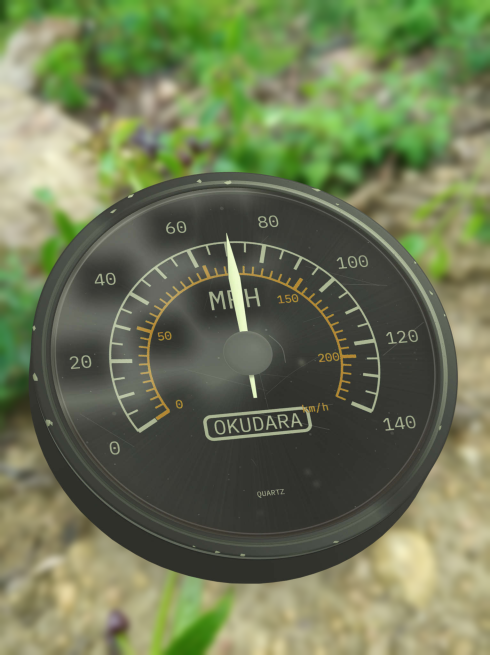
70 mph
